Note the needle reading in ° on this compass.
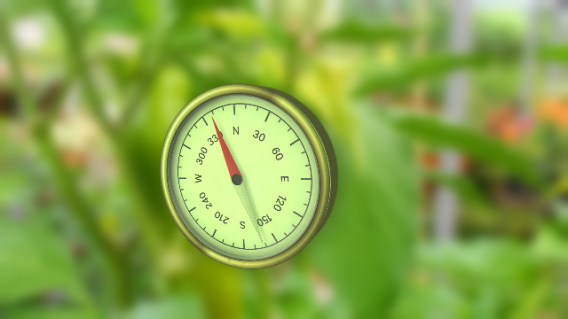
340 °
